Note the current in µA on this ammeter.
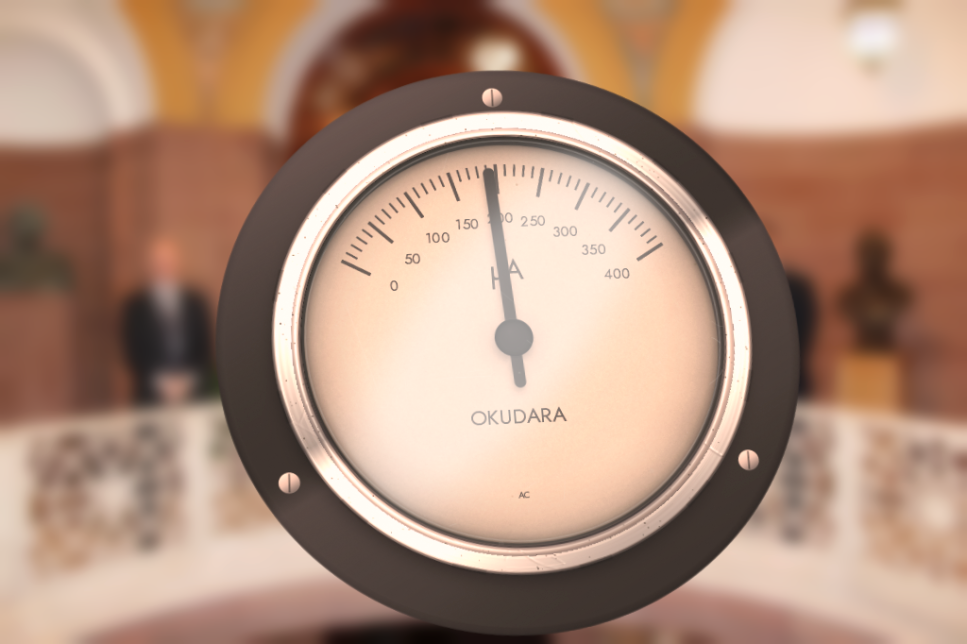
190 µA
